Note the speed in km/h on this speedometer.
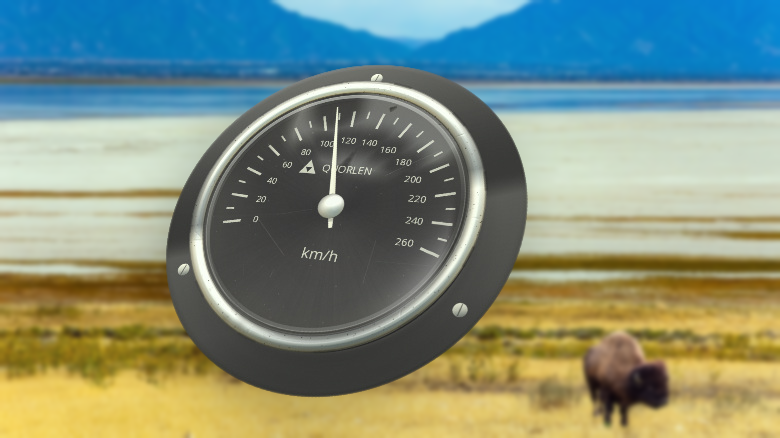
110 km/h
